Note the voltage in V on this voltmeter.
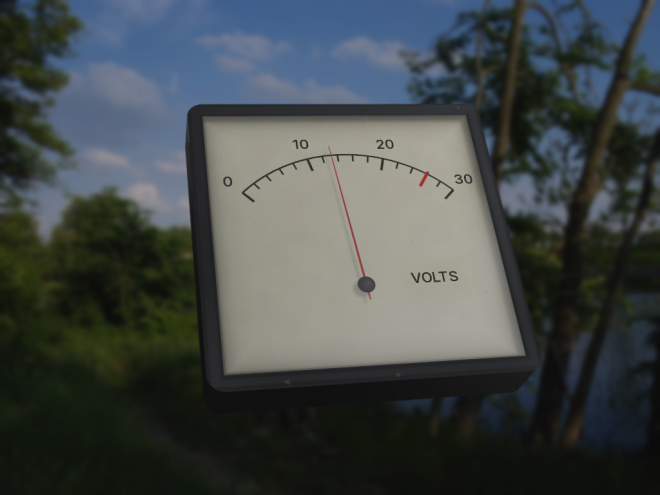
13 V
